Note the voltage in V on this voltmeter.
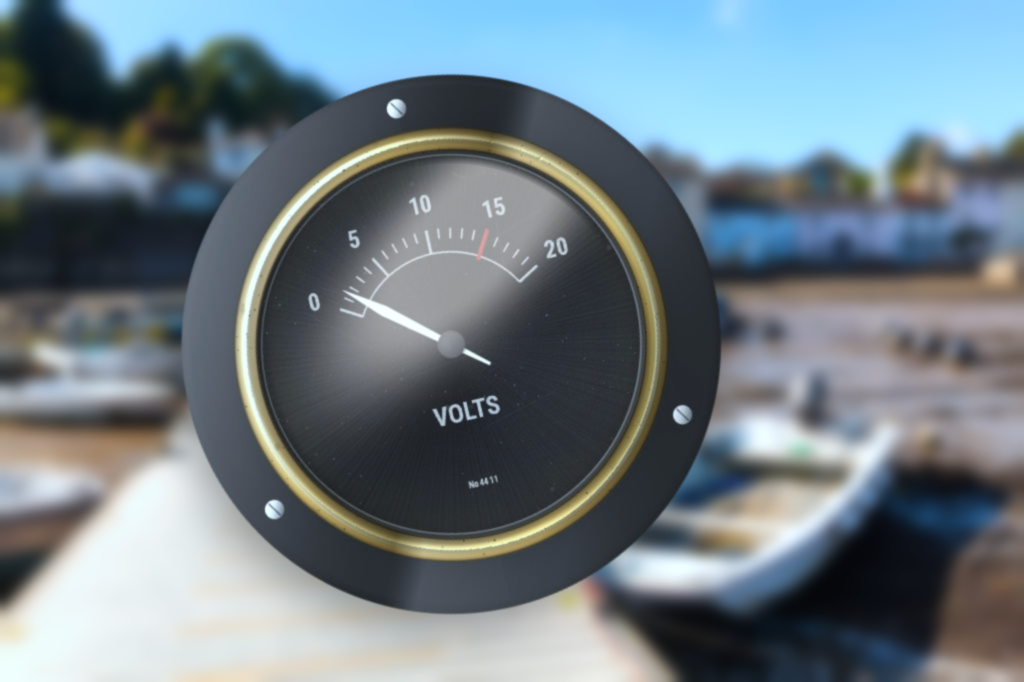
1.5 V
